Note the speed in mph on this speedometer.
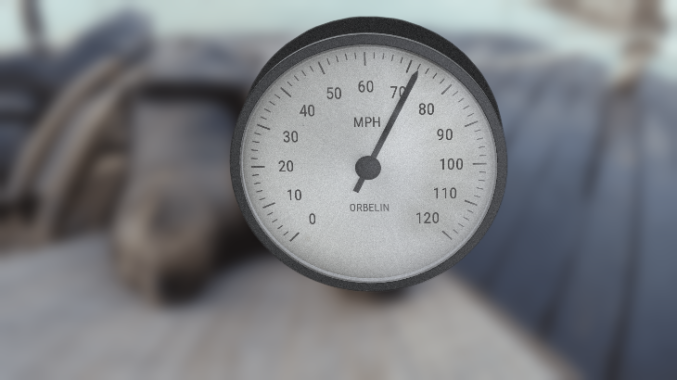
72 mph
